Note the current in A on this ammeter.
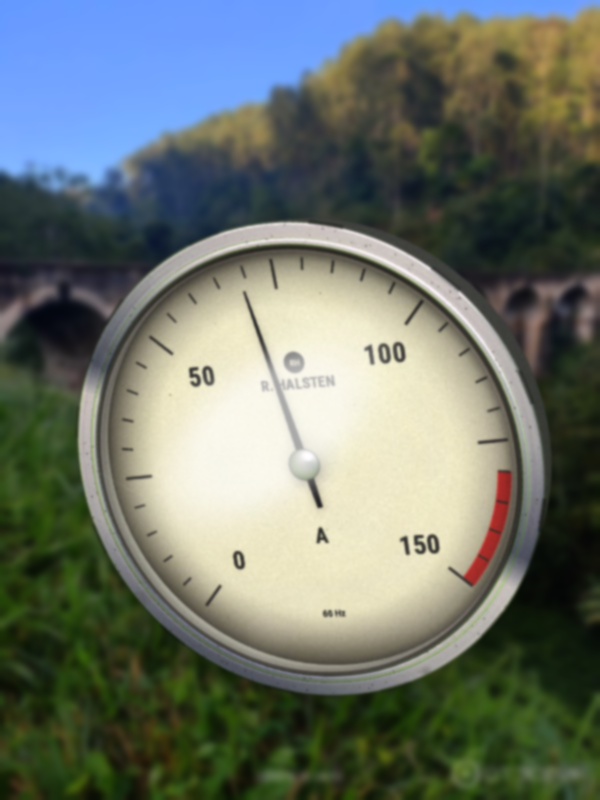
70 A
